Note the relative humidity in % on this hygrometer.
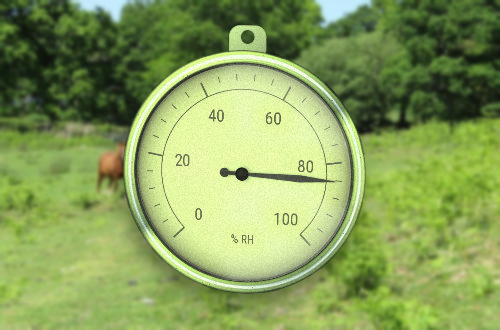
84 %
